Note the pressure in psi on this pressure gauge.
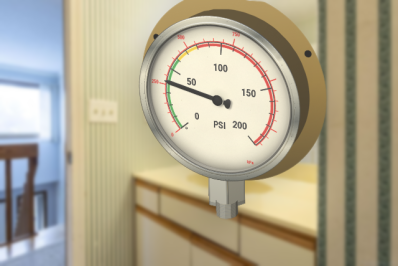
40 psi
